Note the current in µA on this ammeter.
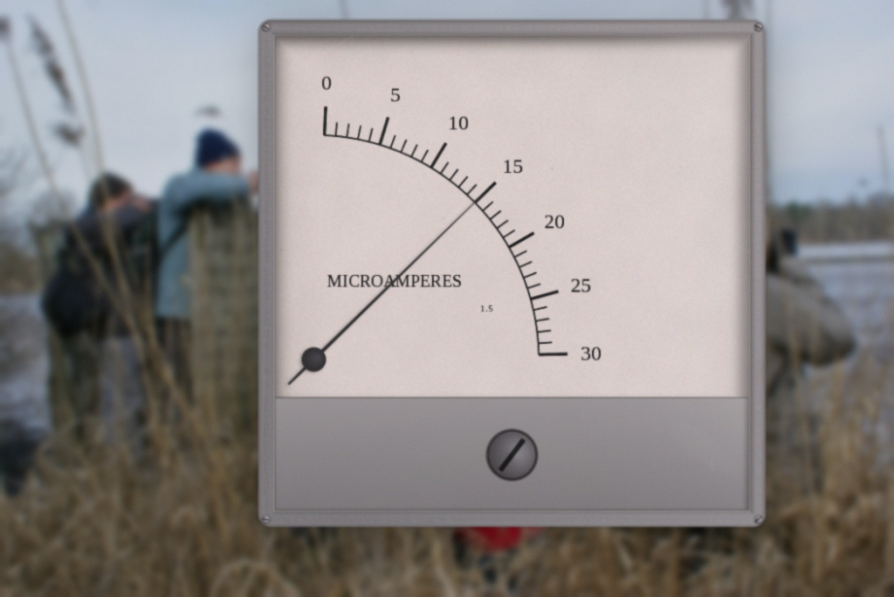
15 µA
